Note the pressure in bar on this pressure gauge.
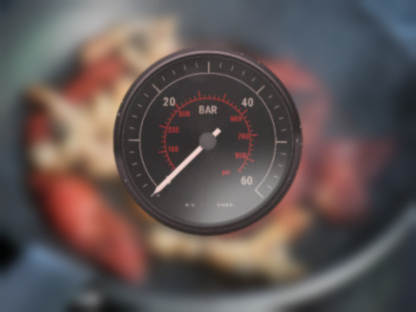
0 bar
